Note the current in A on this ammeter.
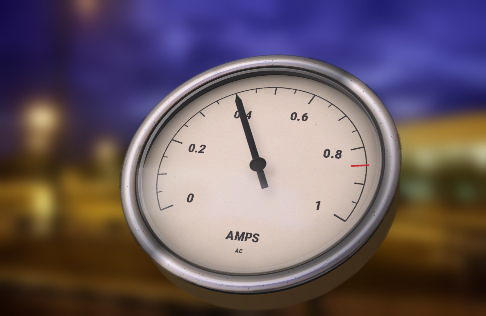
0.4 A
